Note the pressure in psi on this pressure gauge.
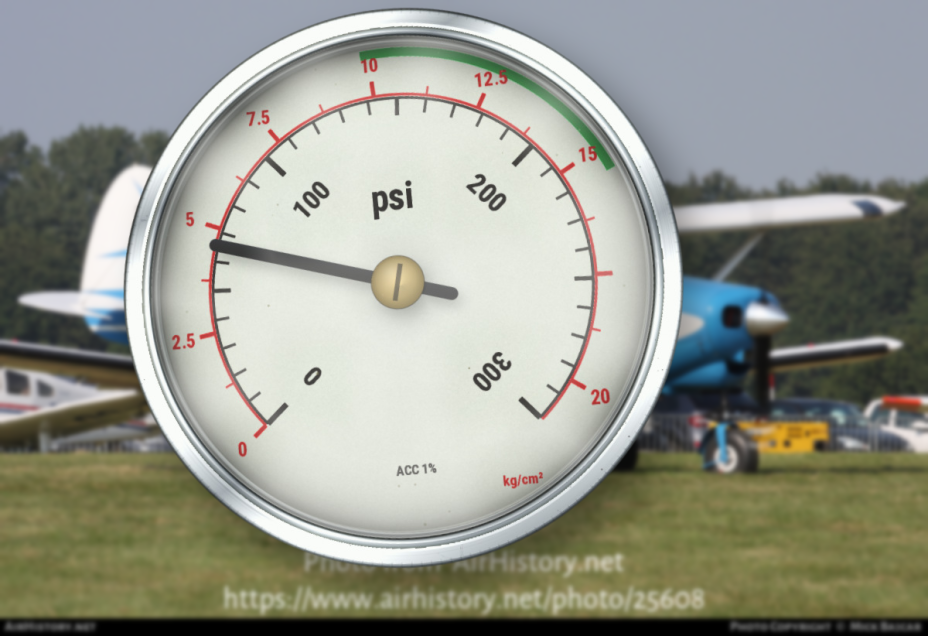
65 psi
